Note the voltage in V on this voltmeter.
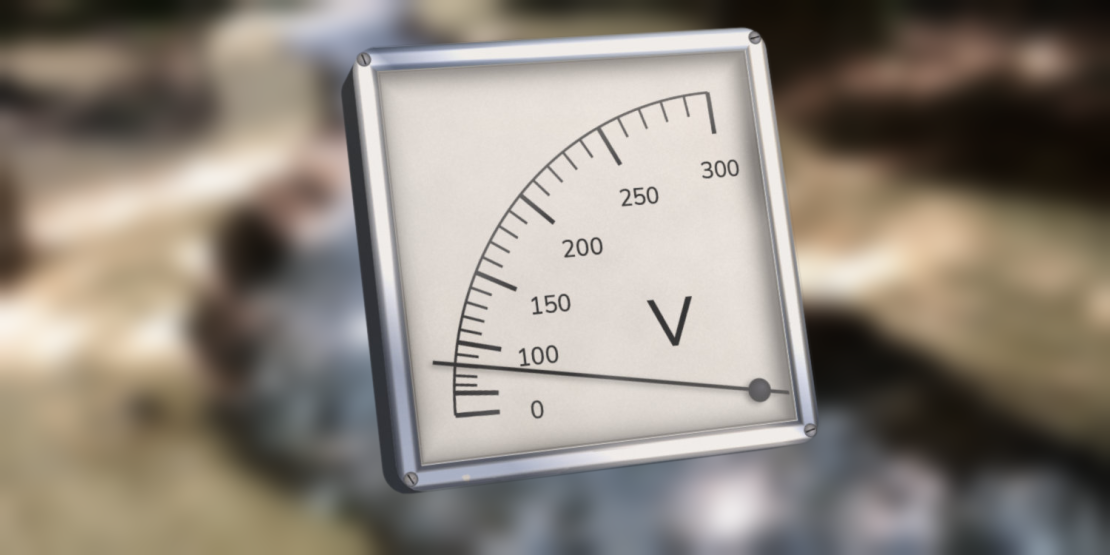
80 V
